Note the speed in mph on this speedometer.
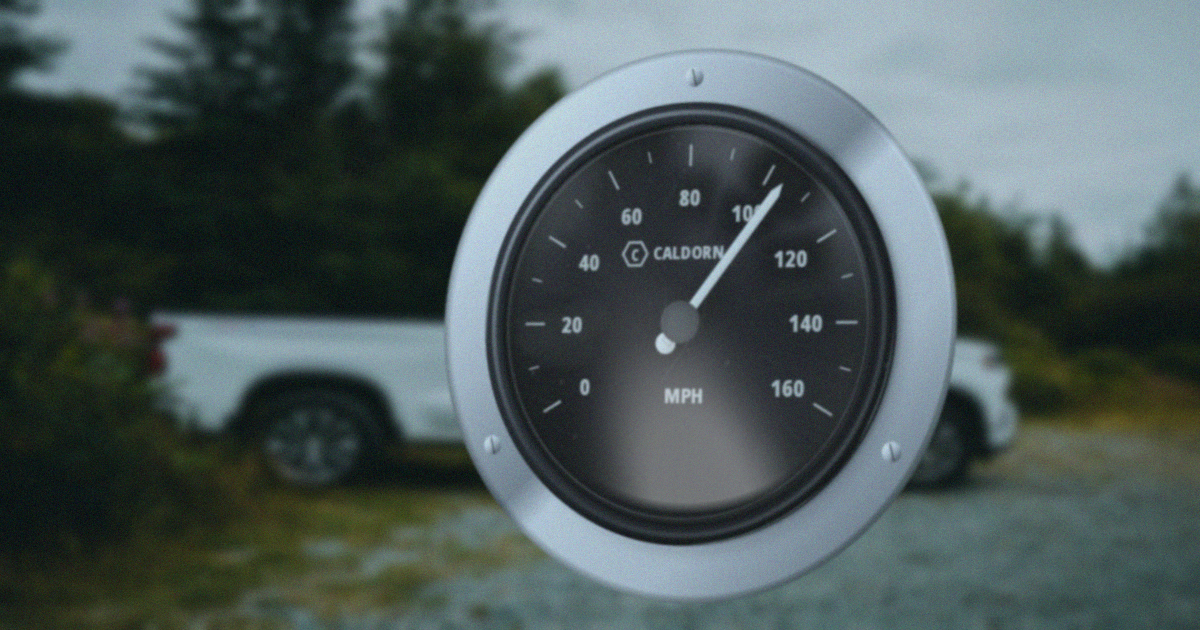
105 mph
